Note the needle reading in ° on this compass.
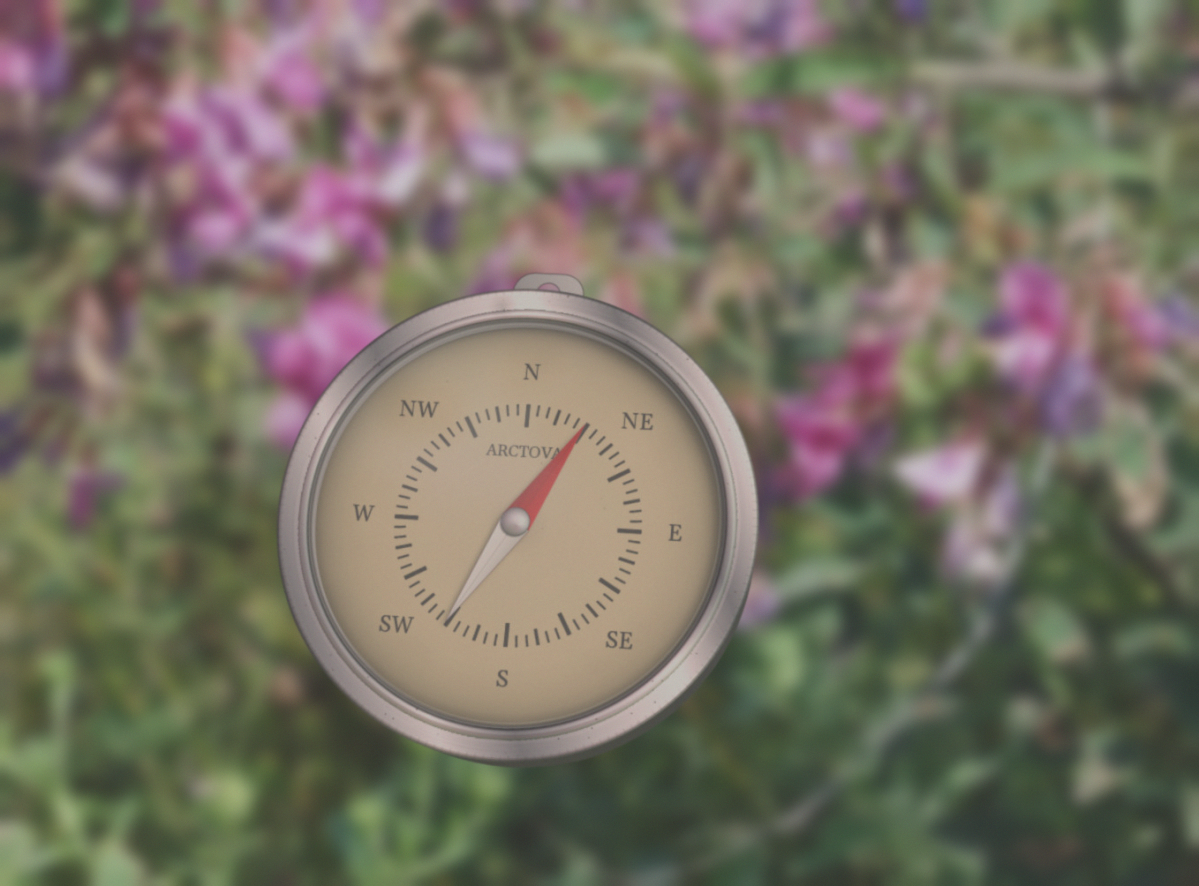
30 °
